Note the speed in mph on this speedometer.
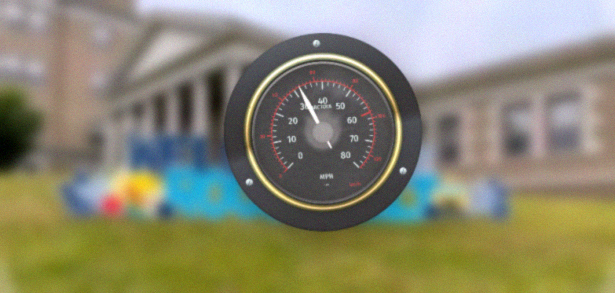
32 mph
